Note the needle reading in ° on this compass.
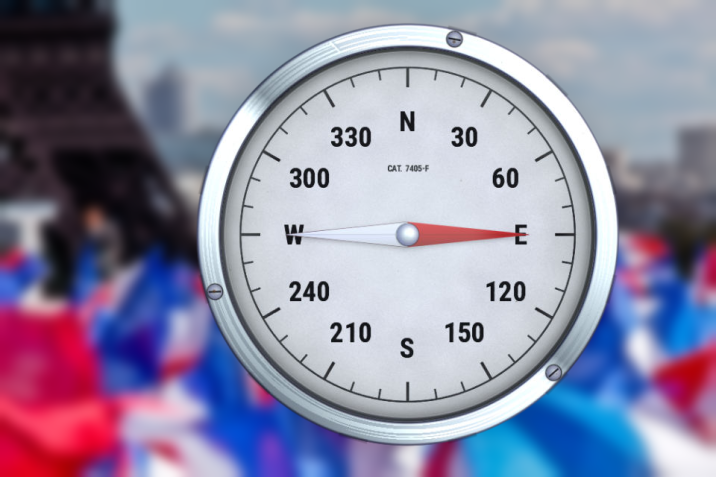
90 °
